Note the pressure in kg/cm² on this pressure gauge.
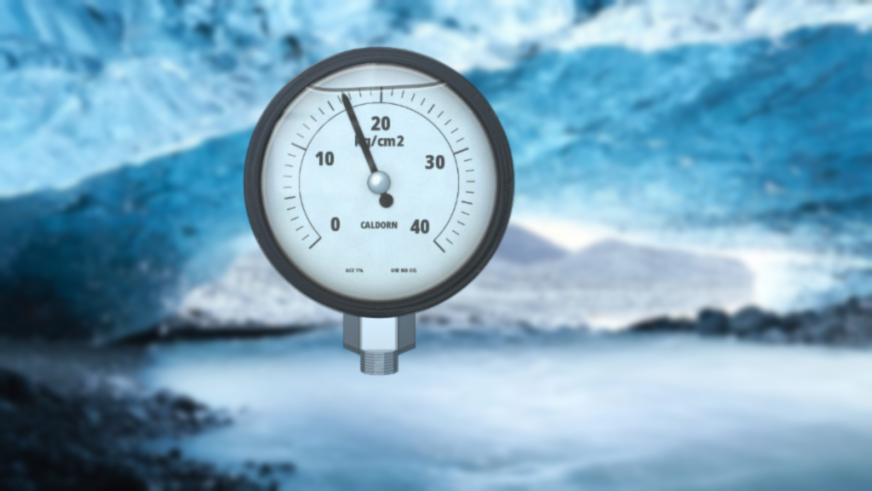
16.5 kg/cm²
